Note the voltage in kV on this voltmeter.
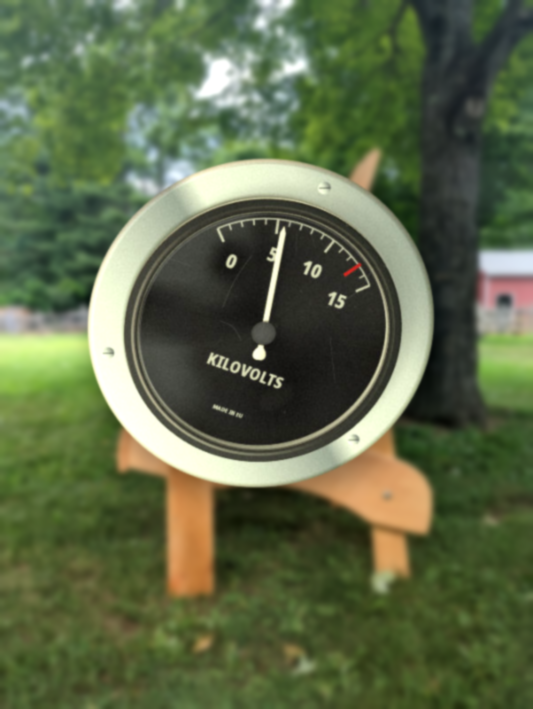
5.5 kV
